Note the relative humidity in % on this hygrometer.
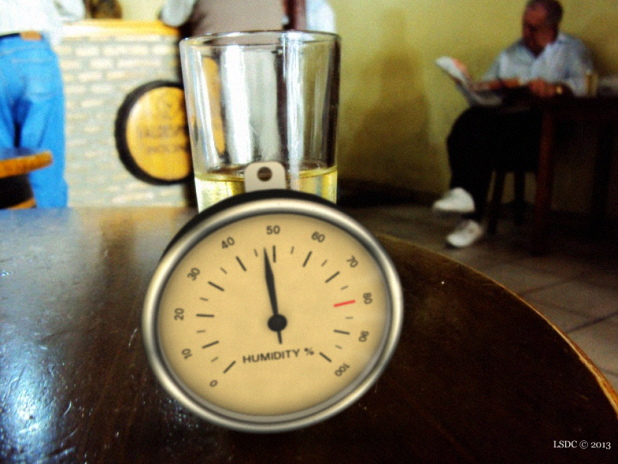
47.5 %
